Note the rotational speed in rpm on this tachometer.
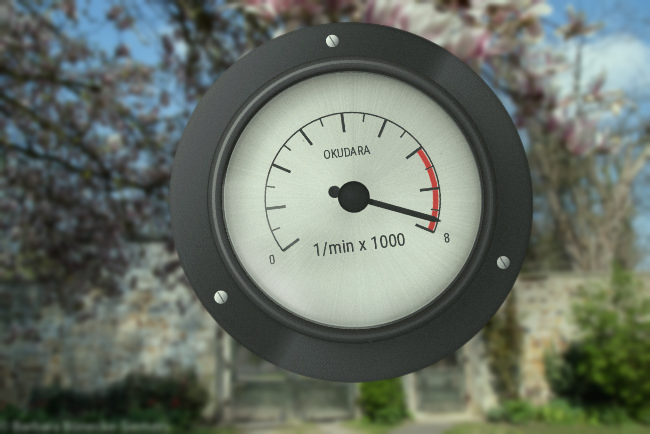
7750 rpm
